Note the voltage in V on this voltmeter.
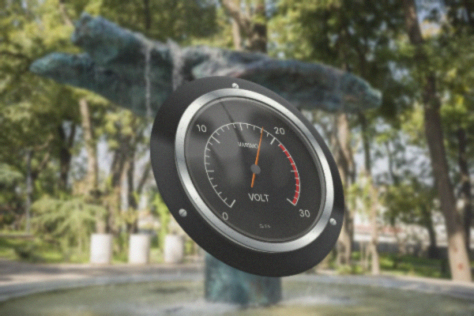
18 V
